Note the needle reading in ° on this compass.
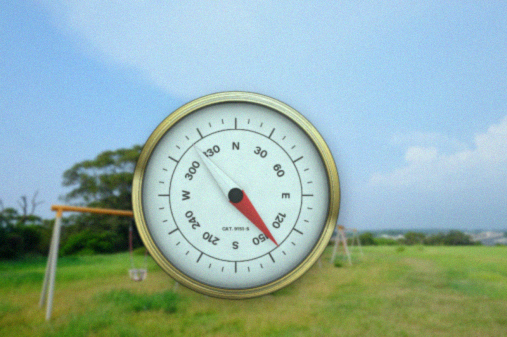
140 °
